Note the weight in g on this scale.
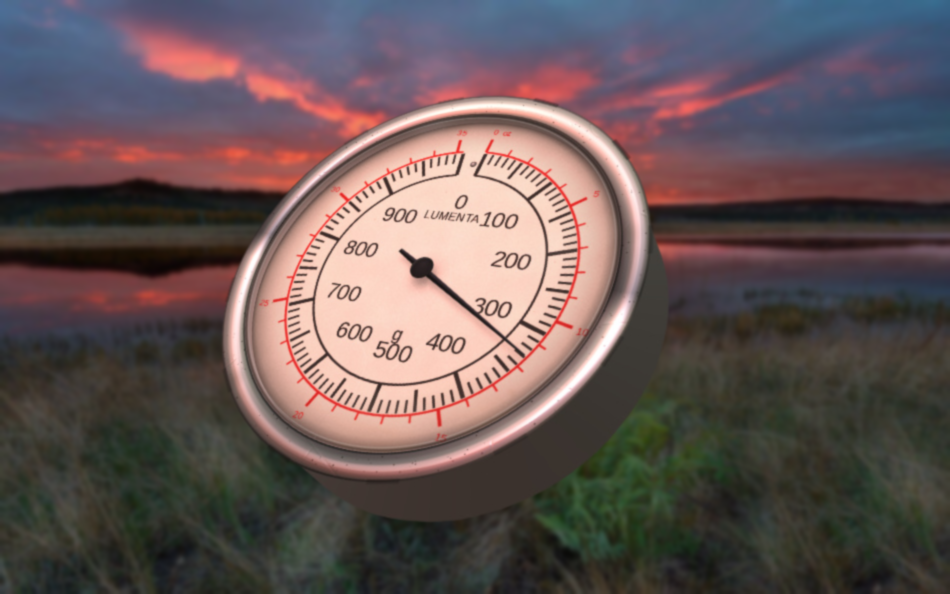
330 g
